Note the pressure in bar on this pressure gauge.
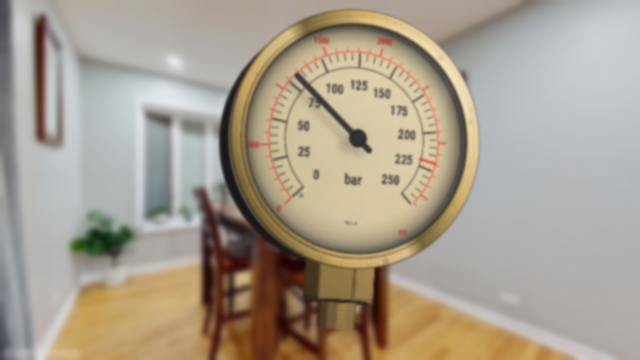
80 bar
